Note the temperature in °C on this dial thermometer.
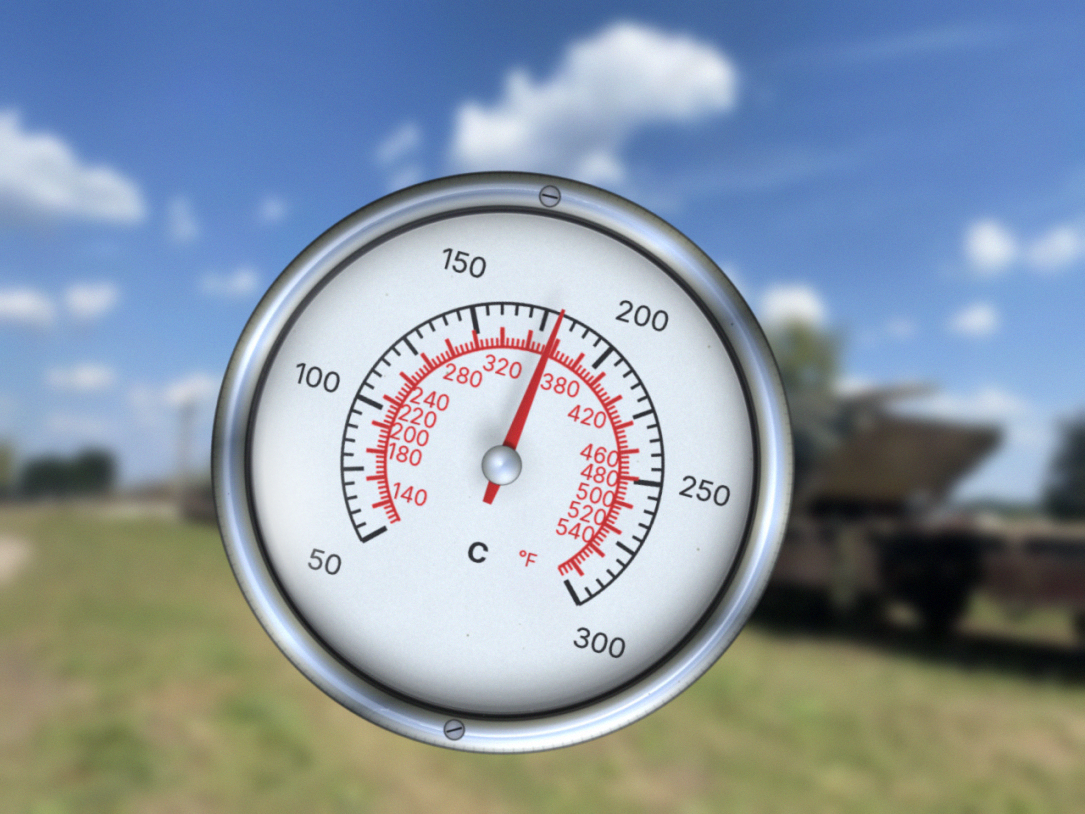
180 °C
